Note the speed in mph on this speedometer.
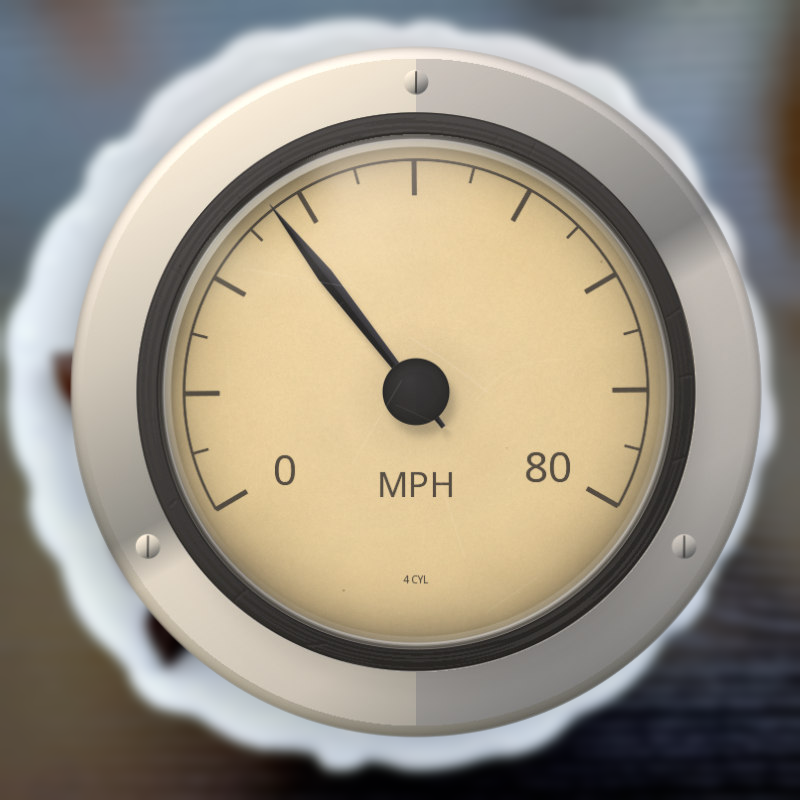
27.5 mph
